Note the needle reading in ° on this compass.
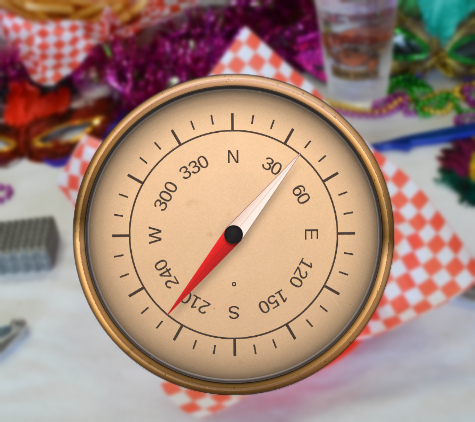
220 °
